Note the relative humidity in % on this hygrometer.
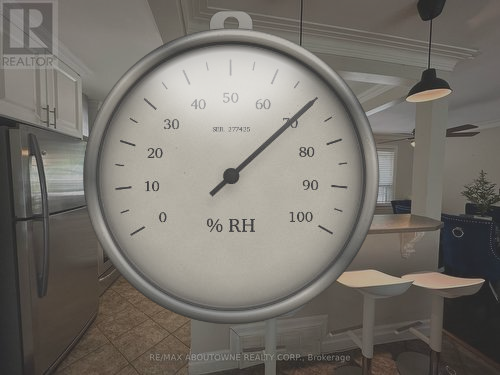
70 %
